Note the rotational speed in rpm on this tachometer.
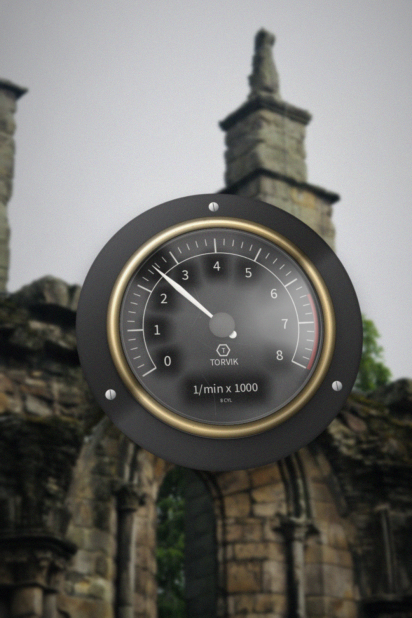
2500 rpm
